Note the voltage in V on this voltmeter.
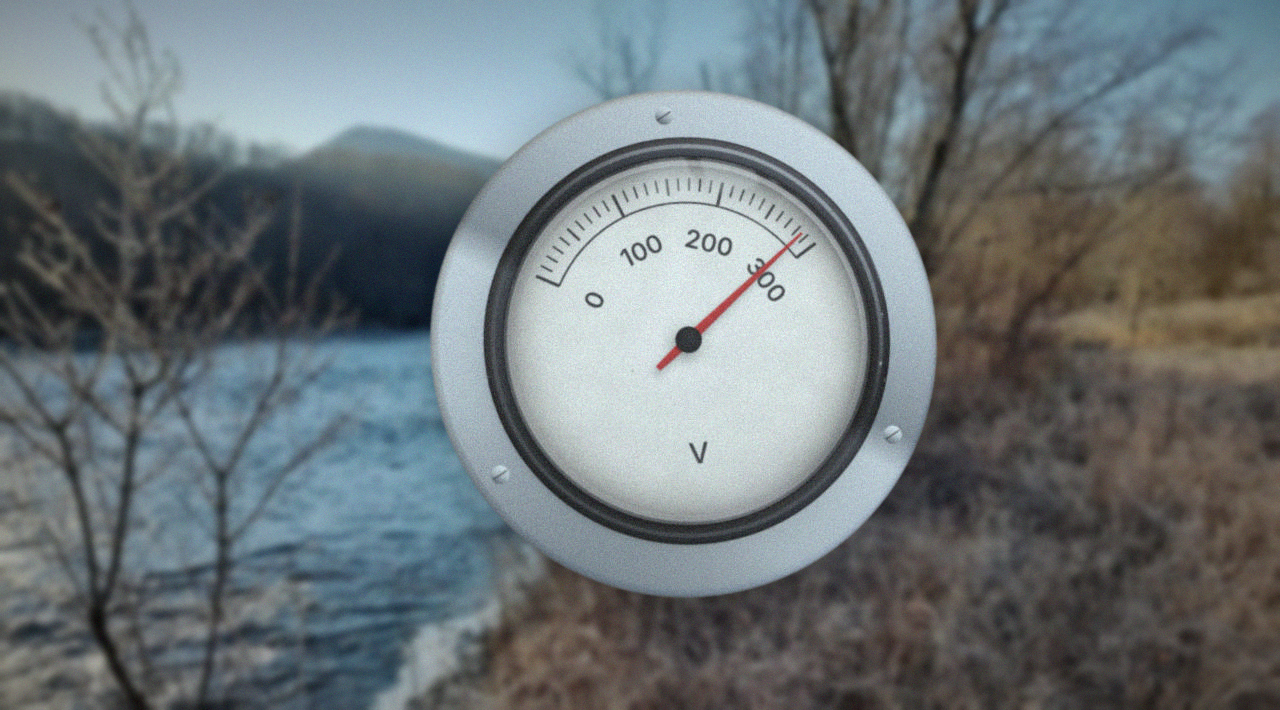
285 V
